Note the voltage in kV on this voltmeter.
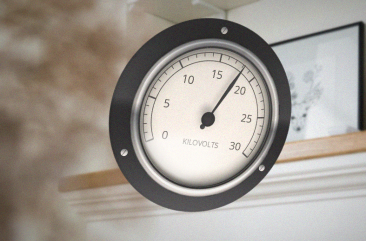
18 kV
